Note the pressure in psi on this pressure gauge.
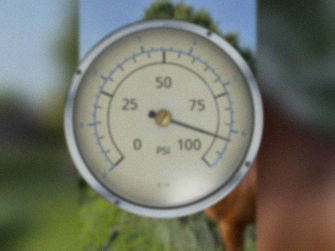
90 psi
